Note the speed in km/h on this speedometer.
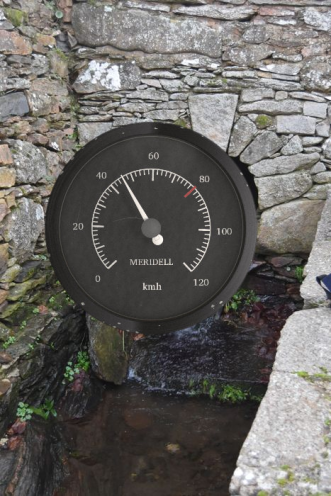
46 km/h
